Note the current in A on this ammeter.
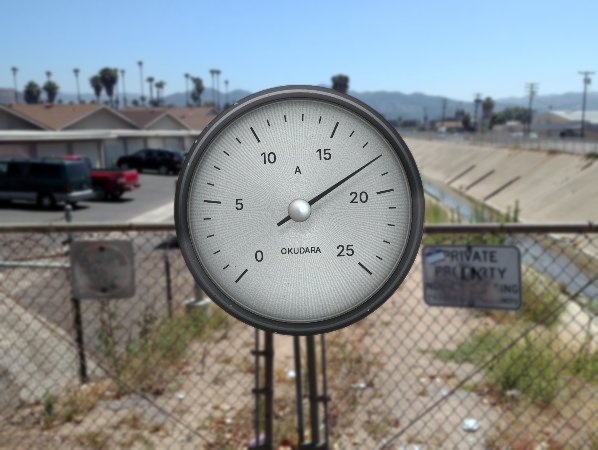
18 A
